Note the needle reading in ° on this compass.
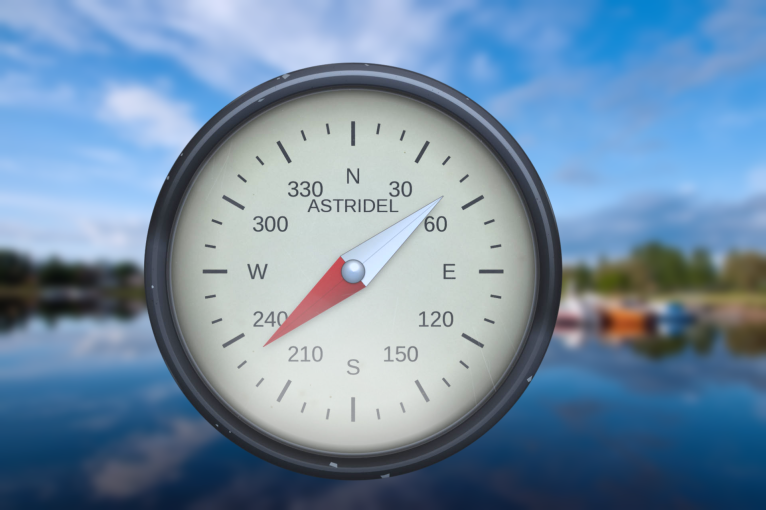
230 °
